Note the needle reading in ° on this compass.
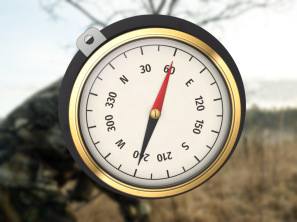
60 °
